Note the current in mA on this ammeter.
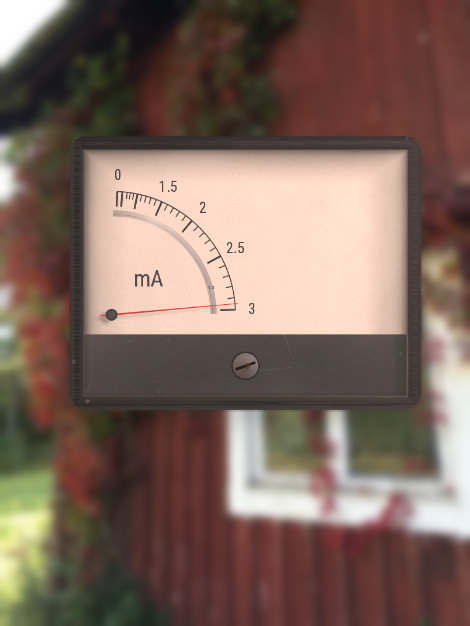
2.95 mA
